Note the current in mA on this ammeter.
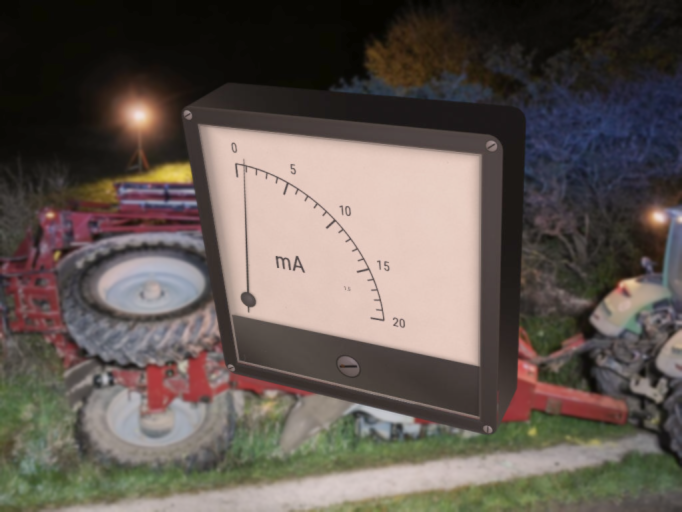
1 mA
